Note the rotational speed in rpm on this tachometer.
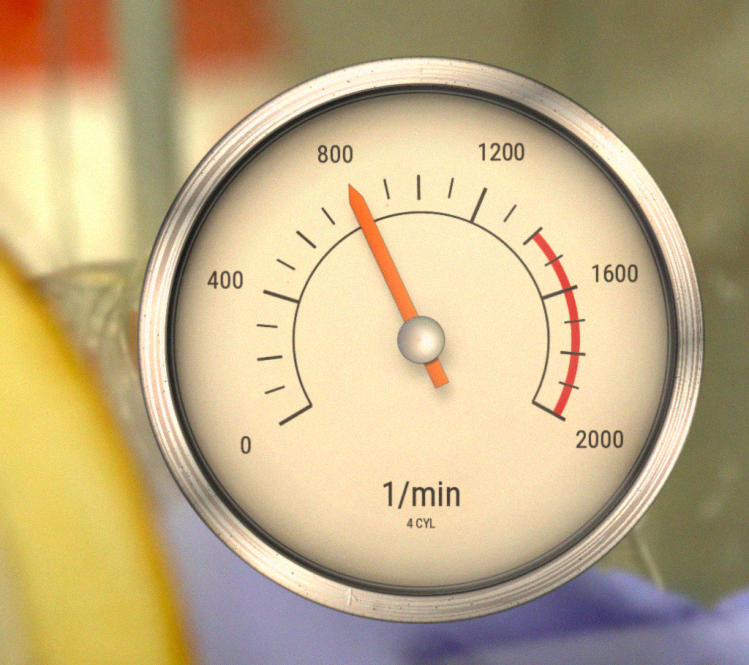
800 rpm
